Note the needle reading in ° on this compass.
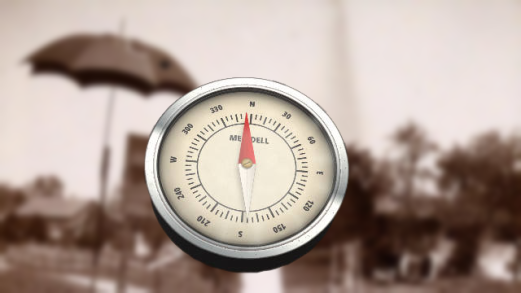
355 °
